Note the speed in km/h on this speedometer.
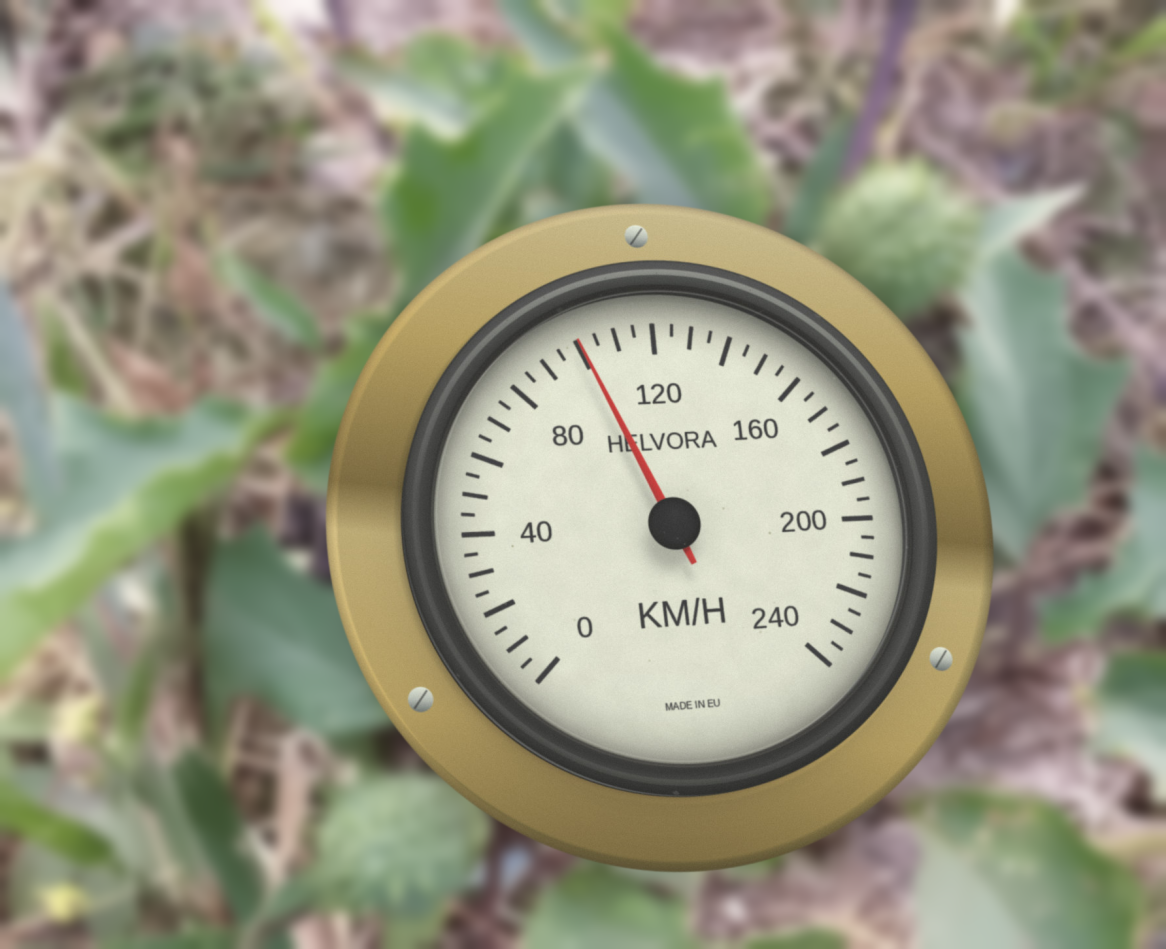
100 km/h
